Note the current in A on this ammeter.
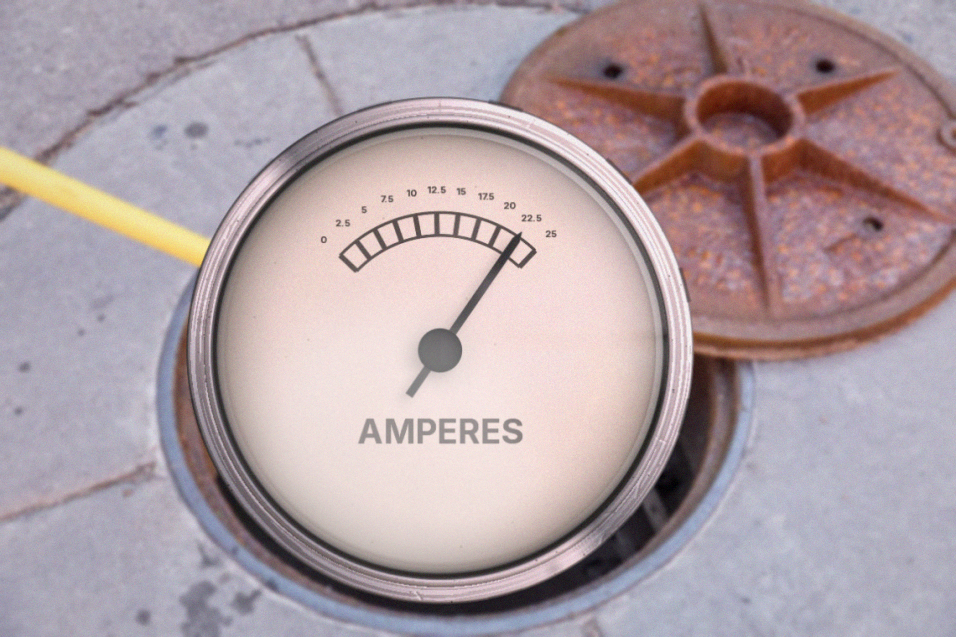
22.5 A
